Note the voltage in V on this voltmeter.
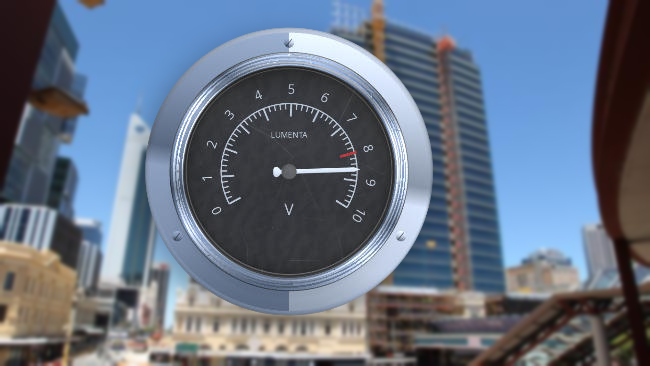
8.6 V
